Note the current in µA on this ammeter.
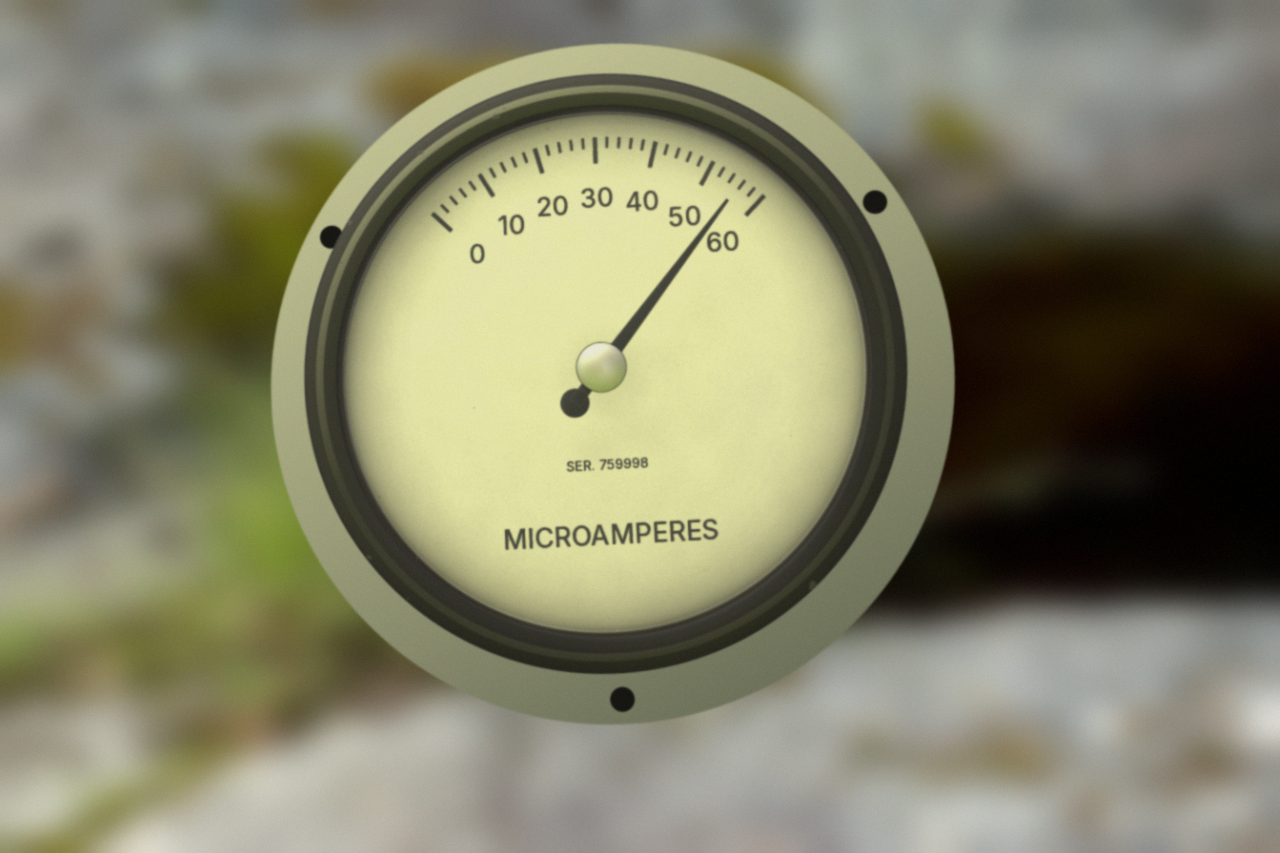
56 µA
